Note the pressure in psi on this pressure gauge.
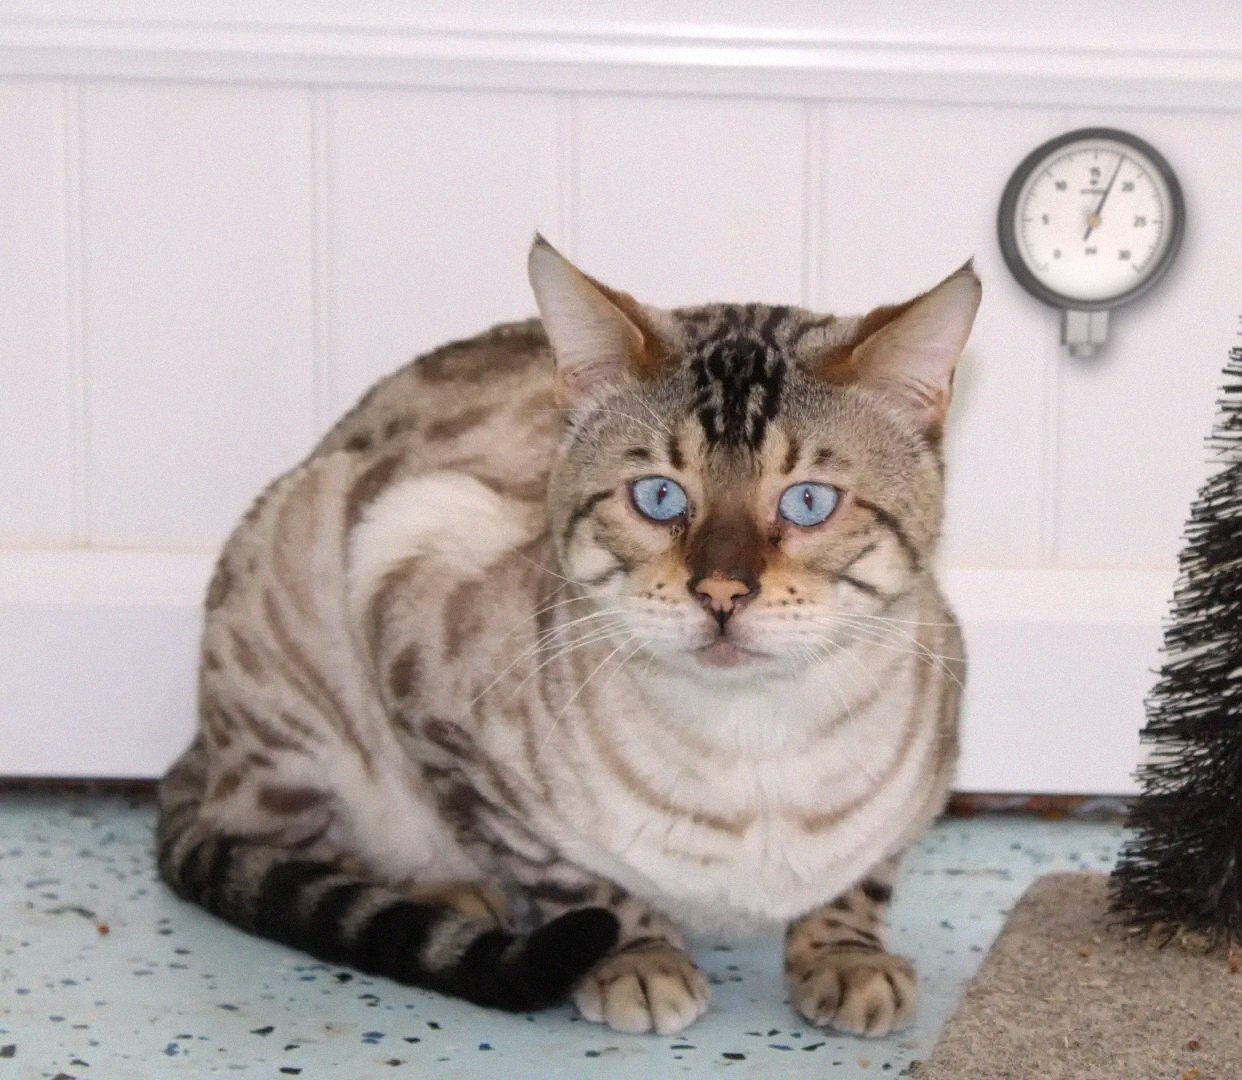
17.5 psi
